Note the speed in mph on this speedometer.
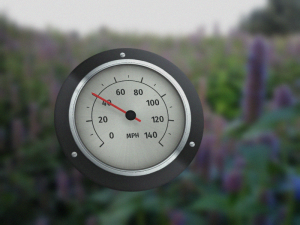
40 mph
